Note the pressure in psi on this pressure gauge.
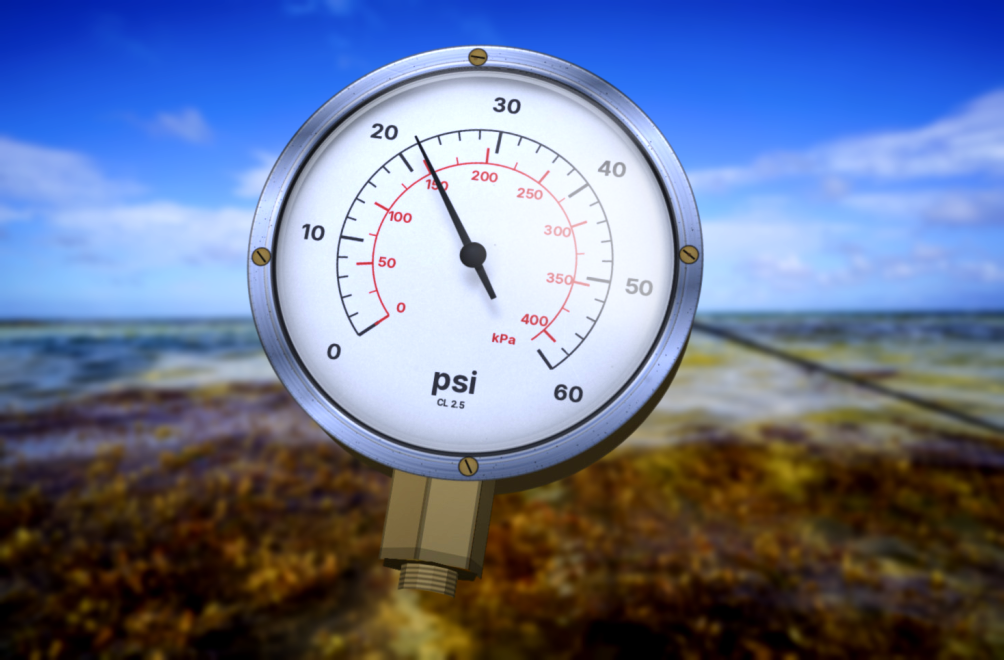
22 psi
